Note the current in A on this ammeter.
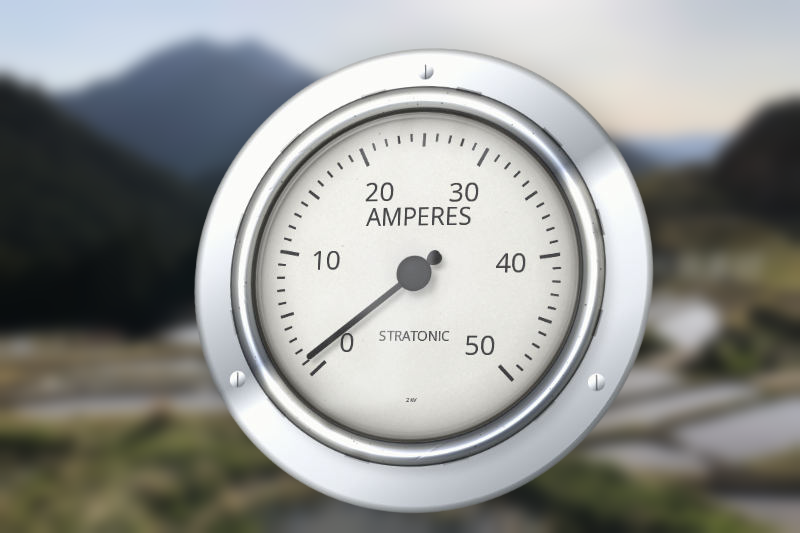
1 A
